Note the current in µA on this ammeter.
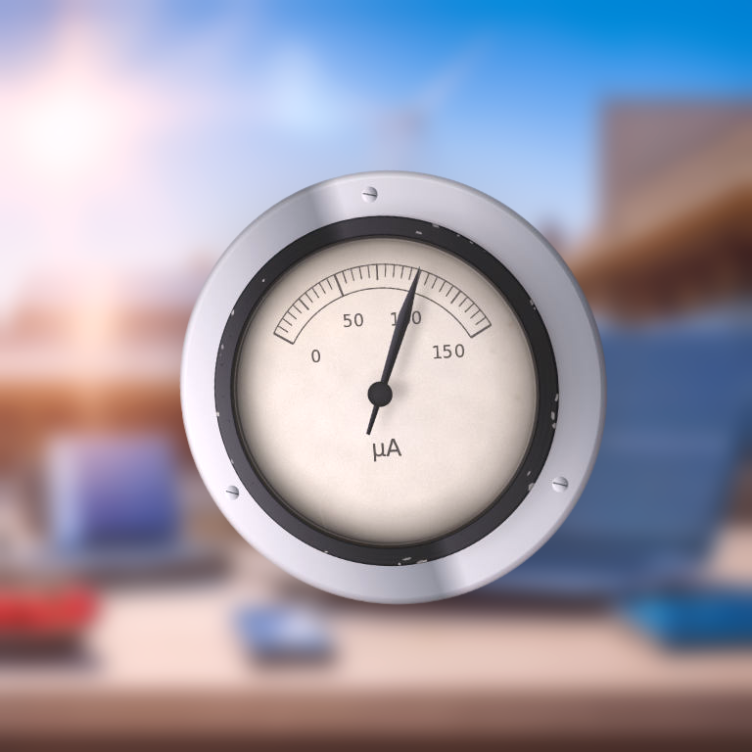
100 µA
